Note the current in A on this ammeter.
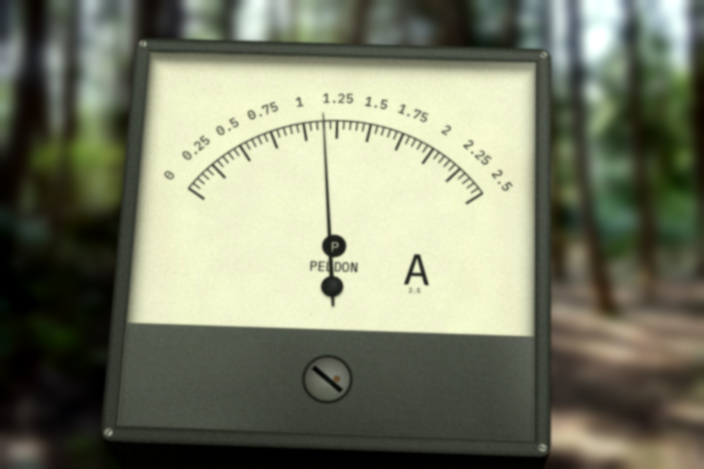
1.15 A
